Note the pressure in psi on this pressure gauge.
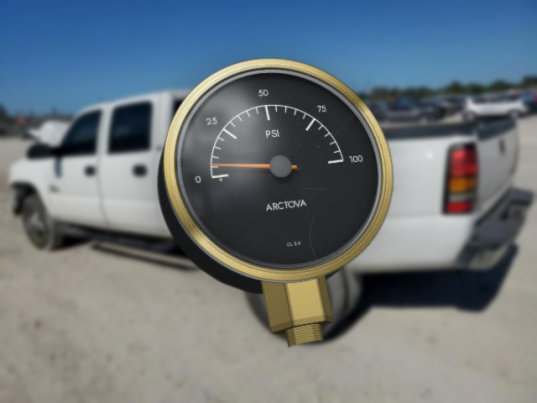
5 psi
